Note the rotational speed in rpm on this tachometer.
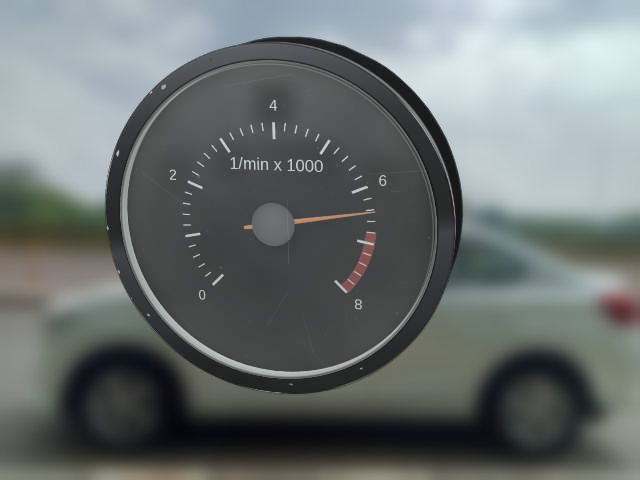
6400 rpm
